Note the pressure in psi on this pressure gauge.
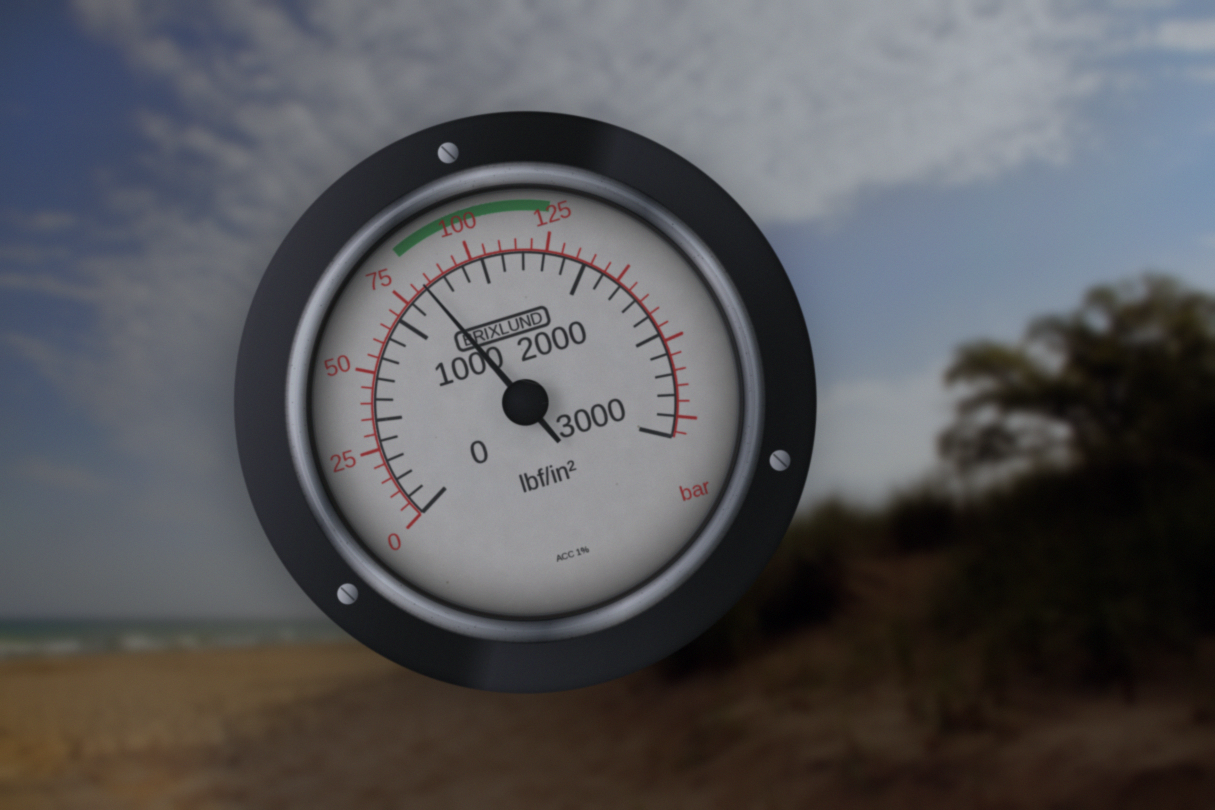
1200 psi
